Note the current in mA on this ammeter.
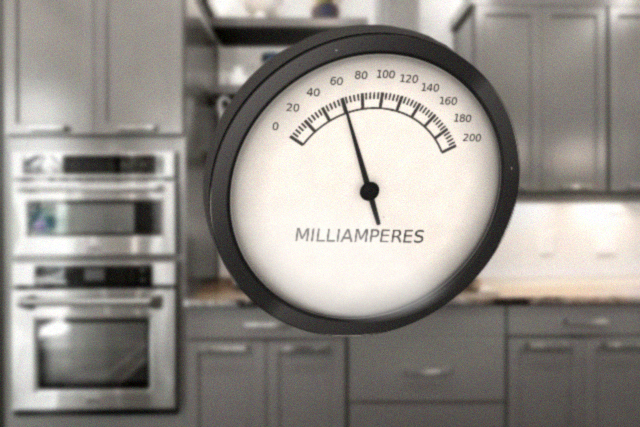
60 mA
